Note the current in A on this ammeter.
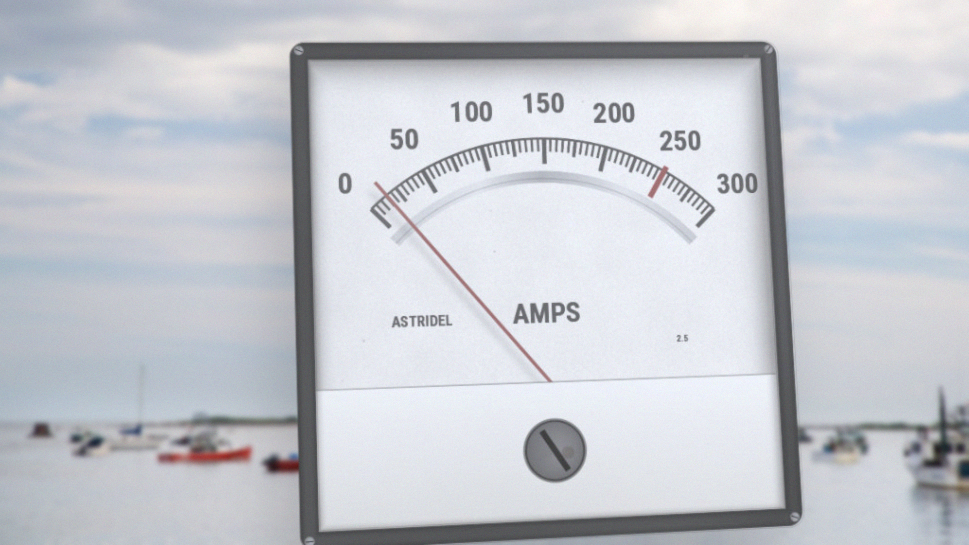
15 A
